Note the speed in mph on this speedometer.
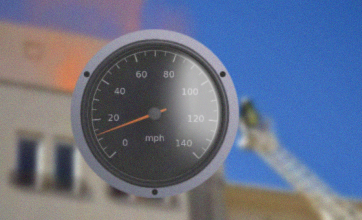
12.5 mph
